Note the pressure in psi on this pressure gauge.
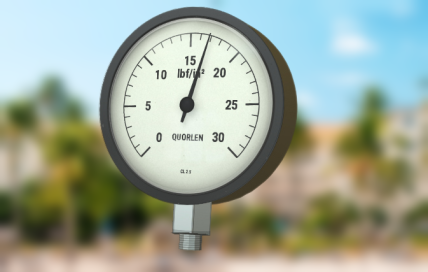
17 psi
